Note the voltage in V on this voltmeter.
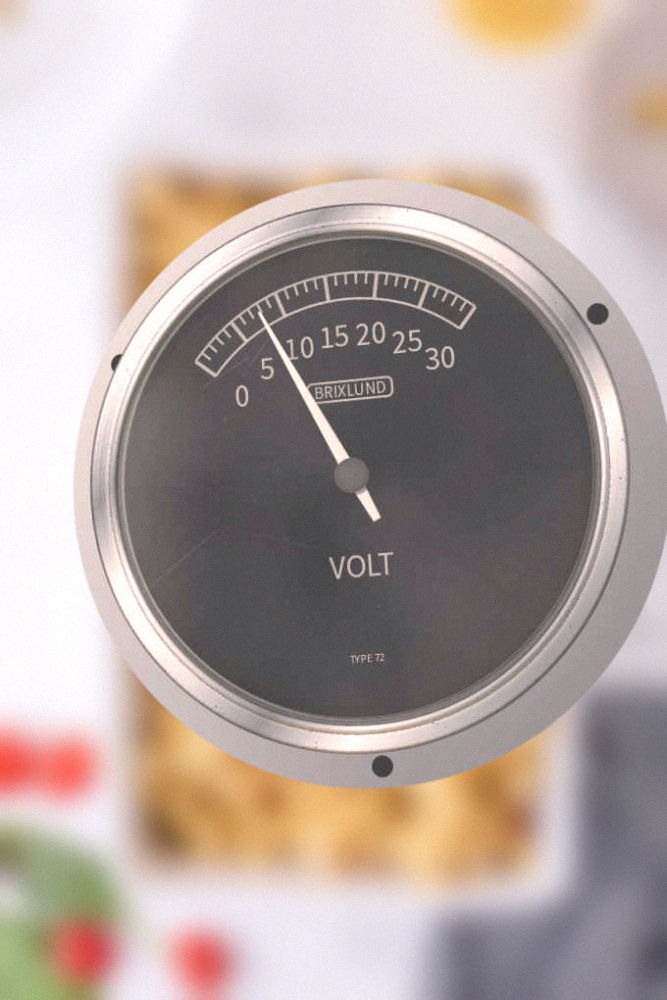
8 V
